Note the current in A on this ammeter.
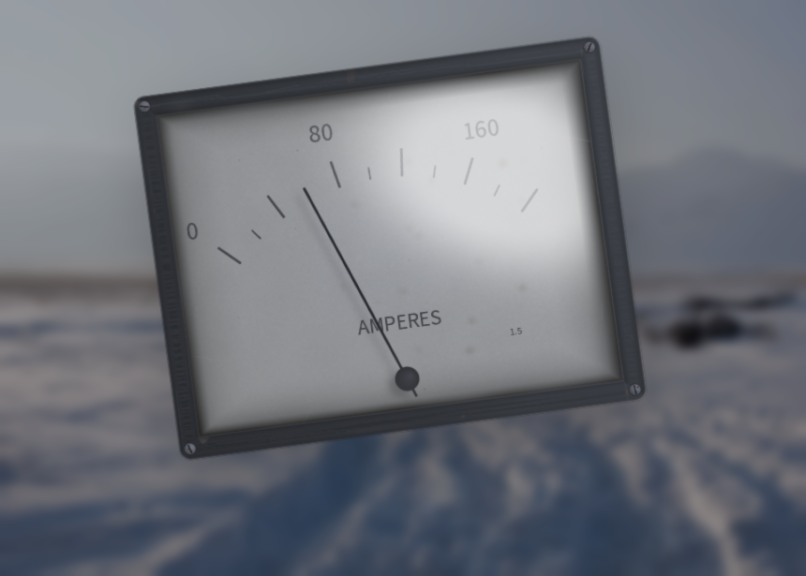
60 A
